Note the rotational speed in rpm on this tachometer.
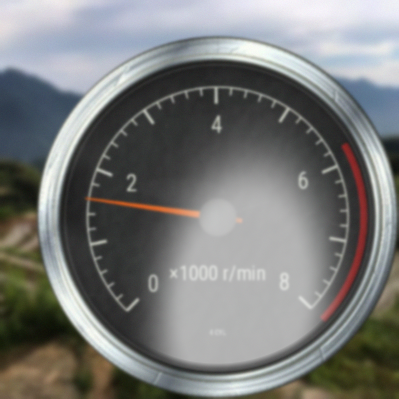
1600 rpm
